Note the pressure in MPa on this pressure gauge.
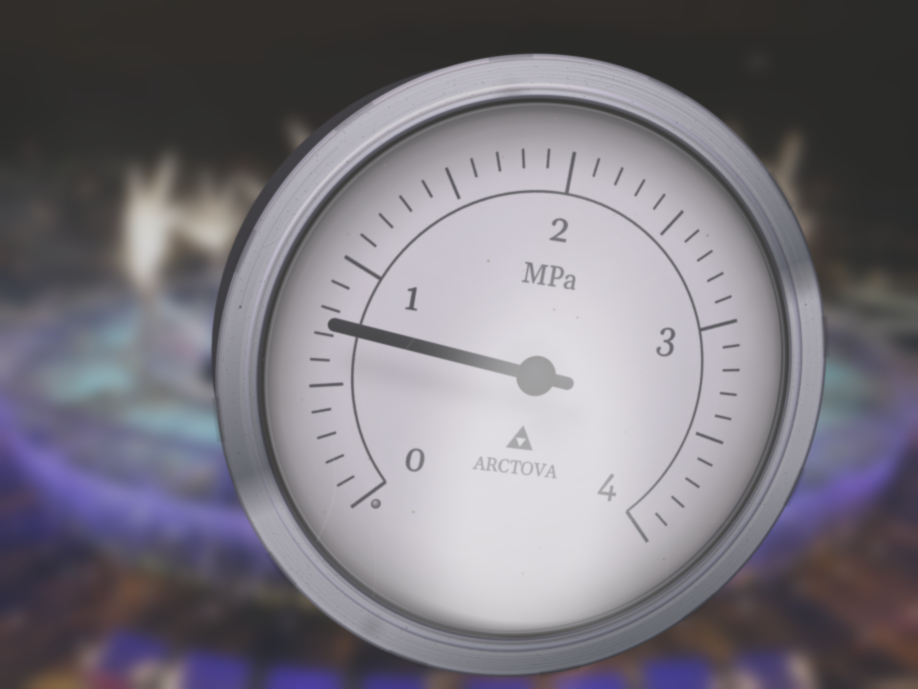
0.75 MPa
